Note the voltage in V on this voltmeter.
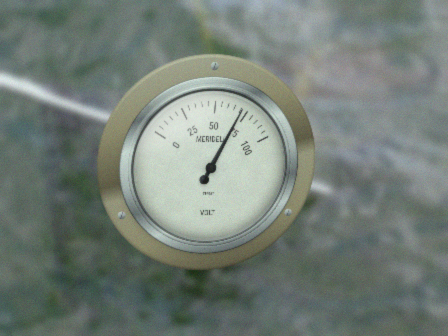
70 V
